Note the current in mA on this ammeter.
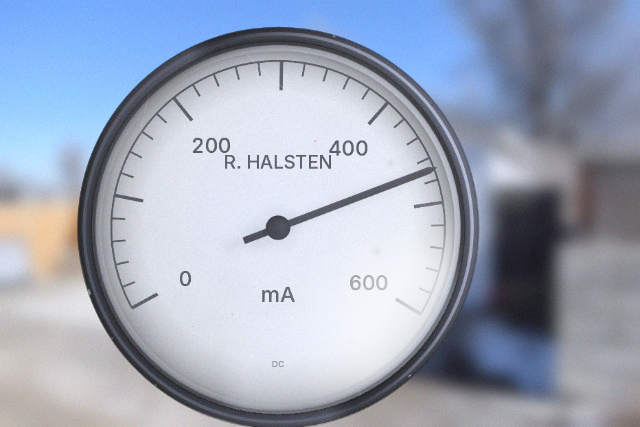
470 mA
